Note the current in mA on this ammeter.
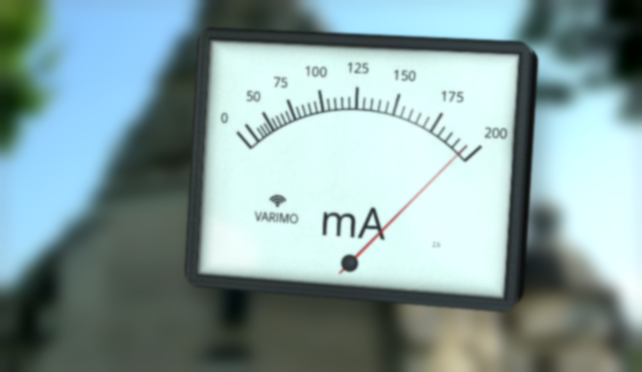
195 mA
